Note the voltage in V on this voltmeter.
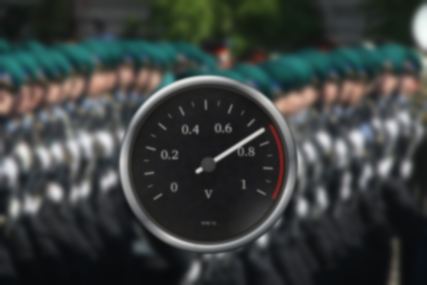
0.75 V
